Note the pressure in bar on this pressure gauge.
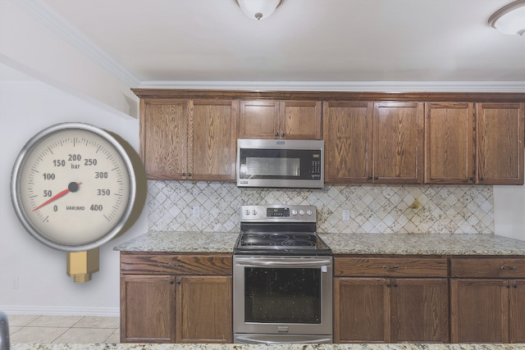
25 bar
